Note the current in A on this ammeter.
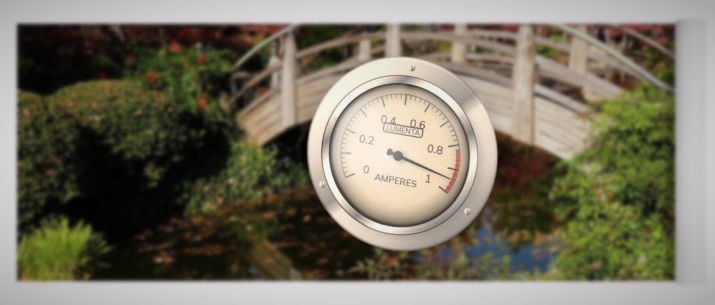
0.94 A
